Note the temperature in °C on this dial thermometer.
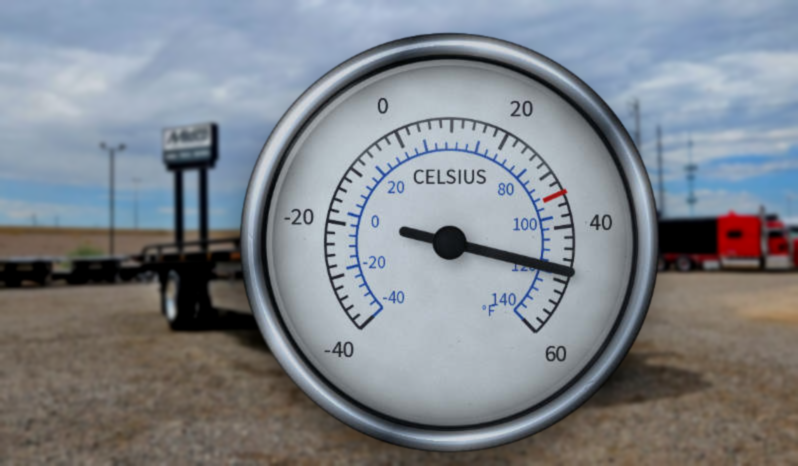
48 °C
